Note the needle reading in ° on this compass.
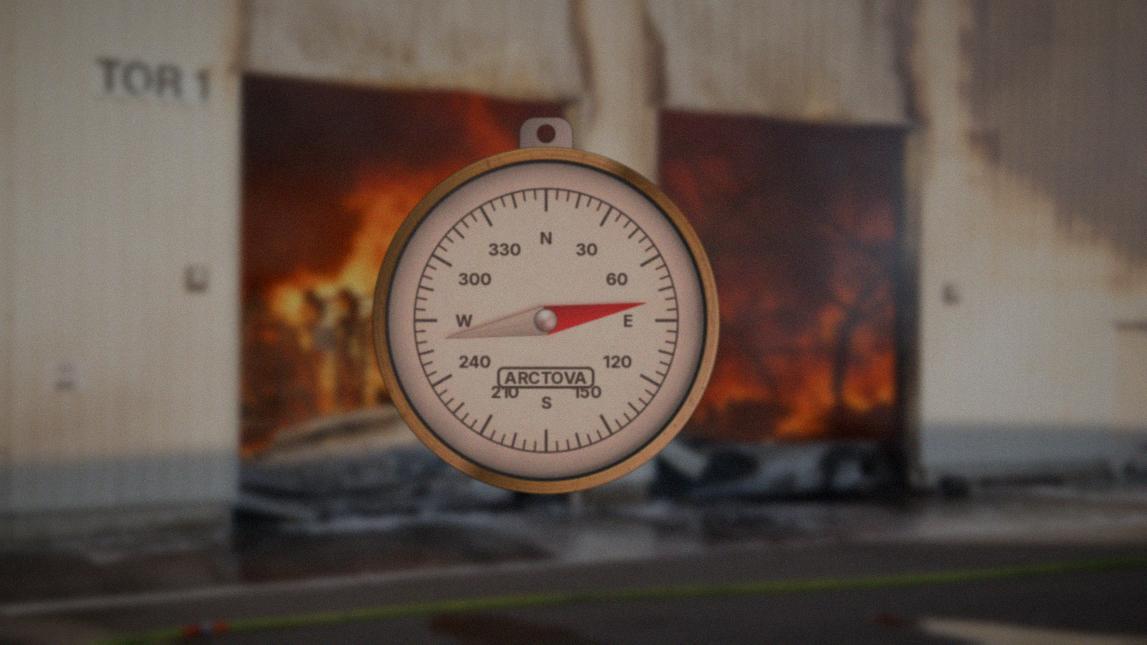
80 °
